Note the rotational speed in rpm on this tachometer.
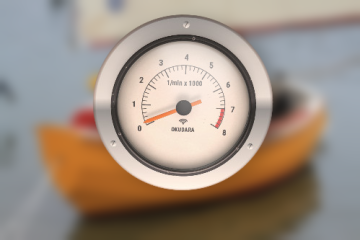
200 rpm
